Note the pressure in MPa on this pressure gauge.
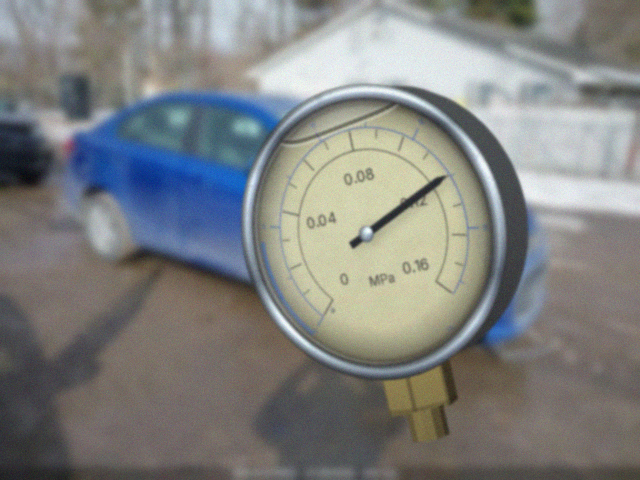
0.12 MPa
